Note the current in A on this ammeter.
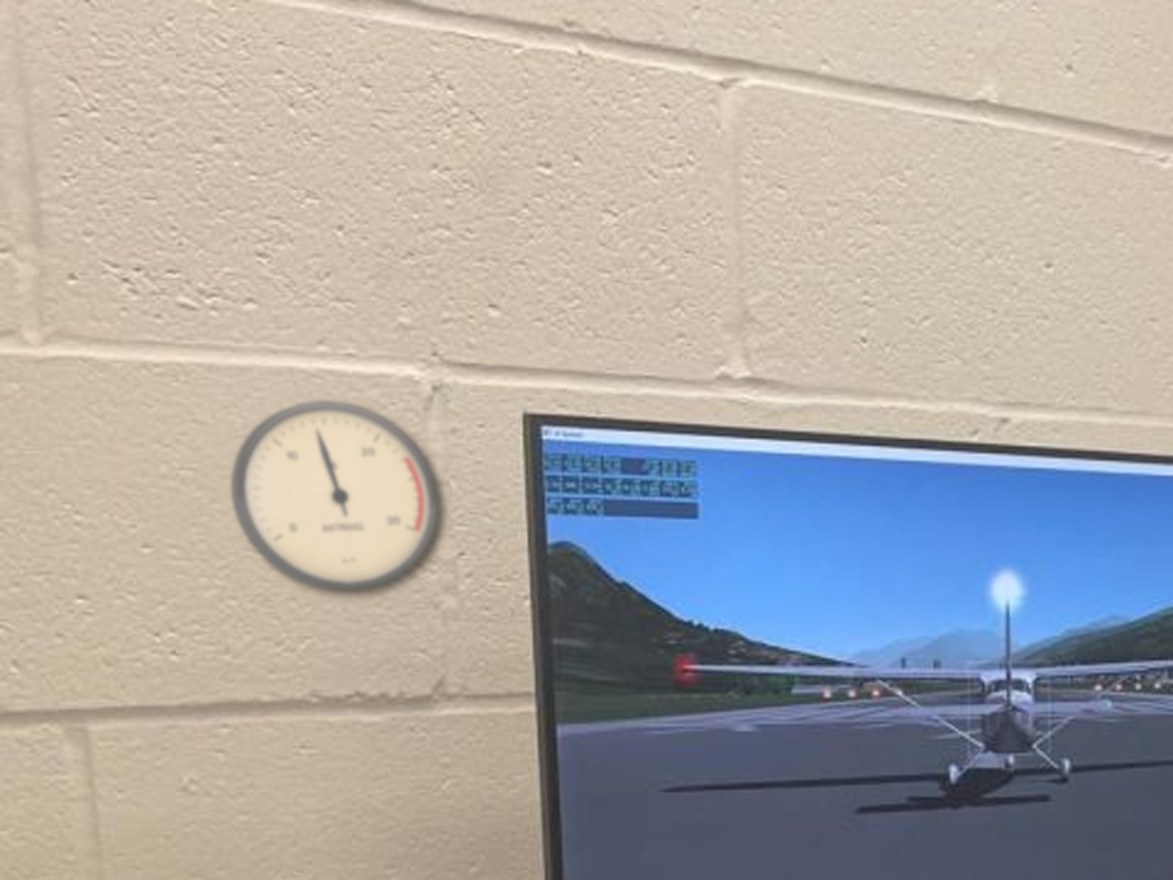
14 A
